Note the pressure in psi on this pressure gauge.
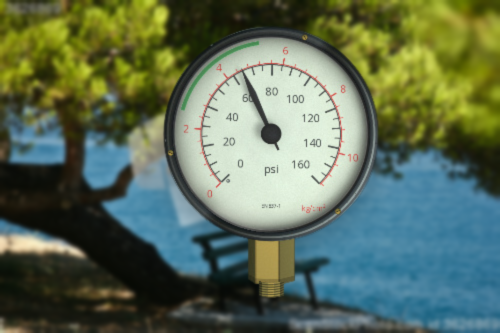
65 psi
